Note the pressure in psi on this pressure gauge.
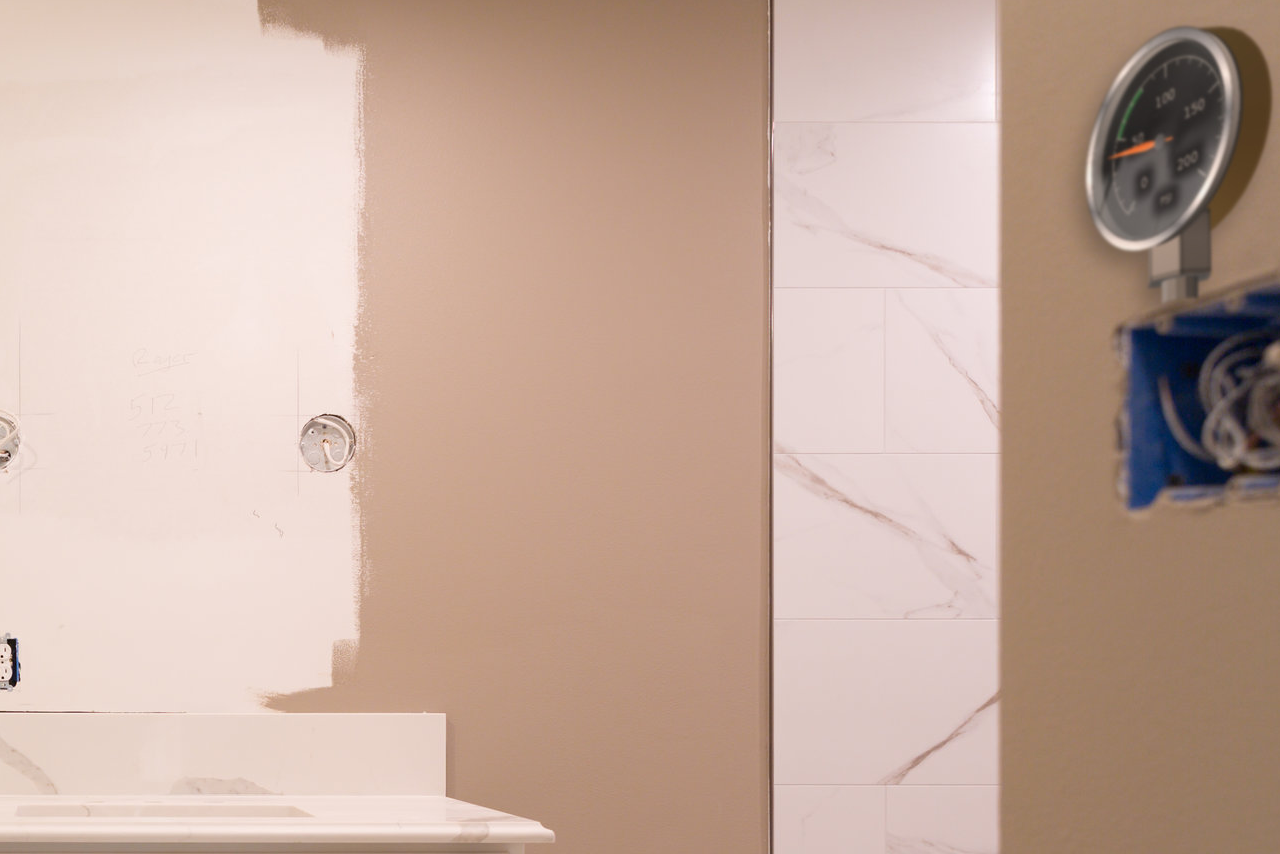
40 psi
